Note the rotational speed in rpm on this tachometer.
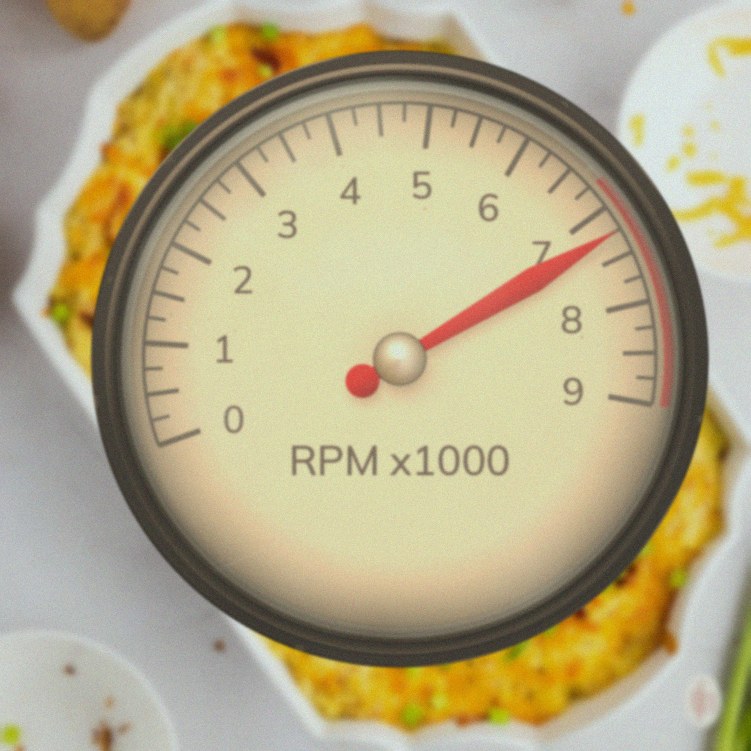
7250 rpm
